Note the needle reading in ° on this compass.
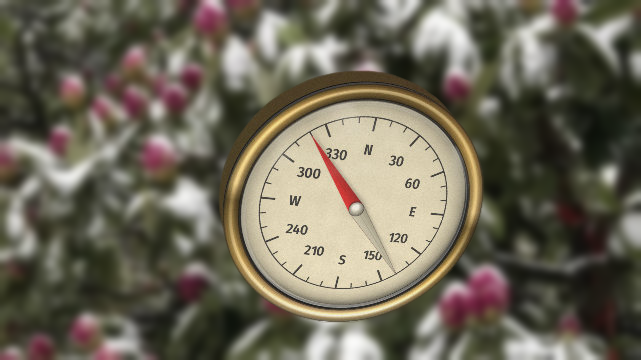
320 °
